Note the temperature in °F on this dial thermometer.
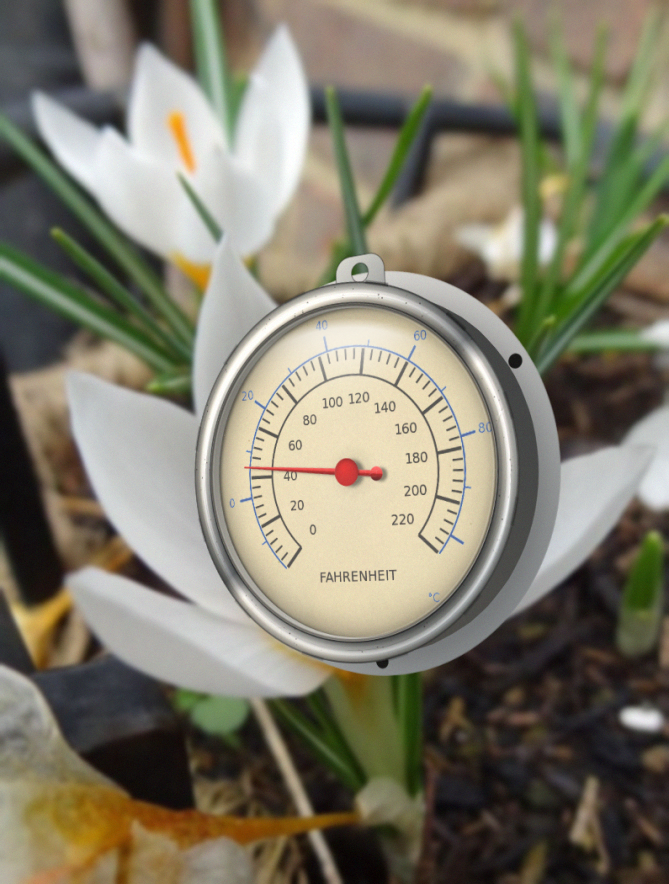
44 °F
